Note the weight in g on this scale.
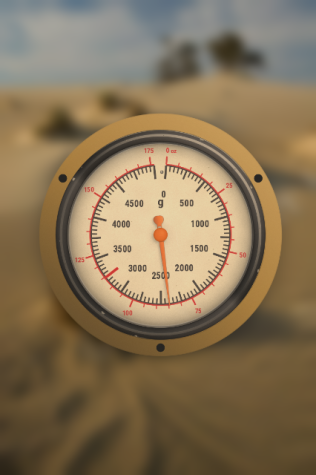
2400 g
